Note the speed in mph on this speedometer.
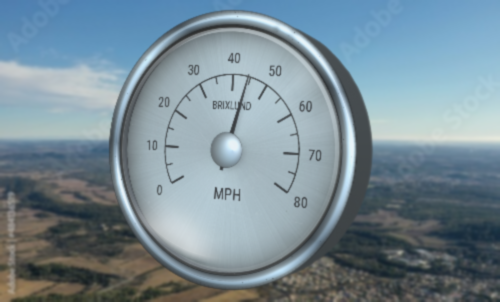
45 mph
